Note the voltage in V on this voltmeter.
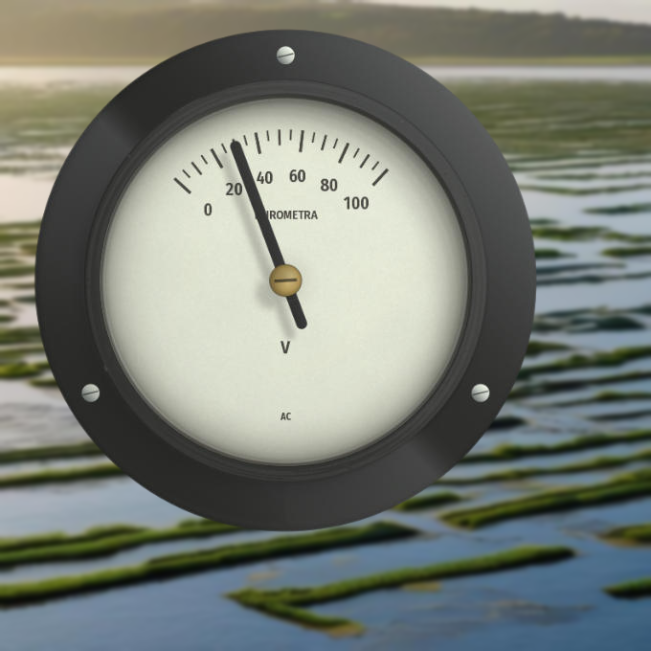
30 V
